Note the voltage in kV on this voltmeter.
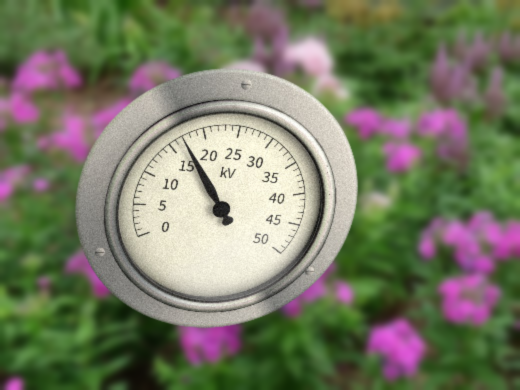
17 kV
